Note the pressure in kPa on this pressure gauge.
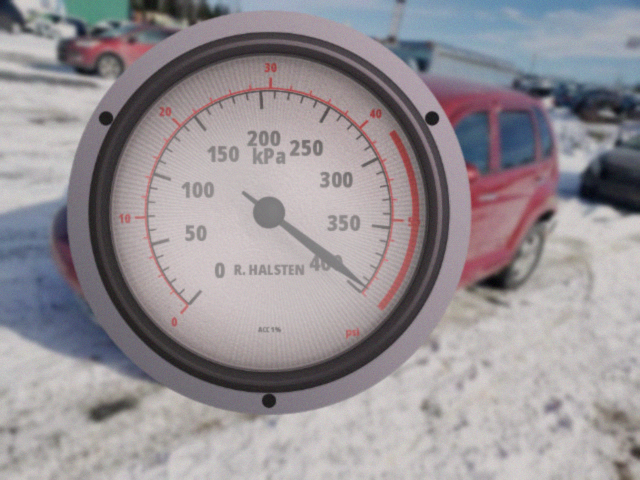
395 kPa
